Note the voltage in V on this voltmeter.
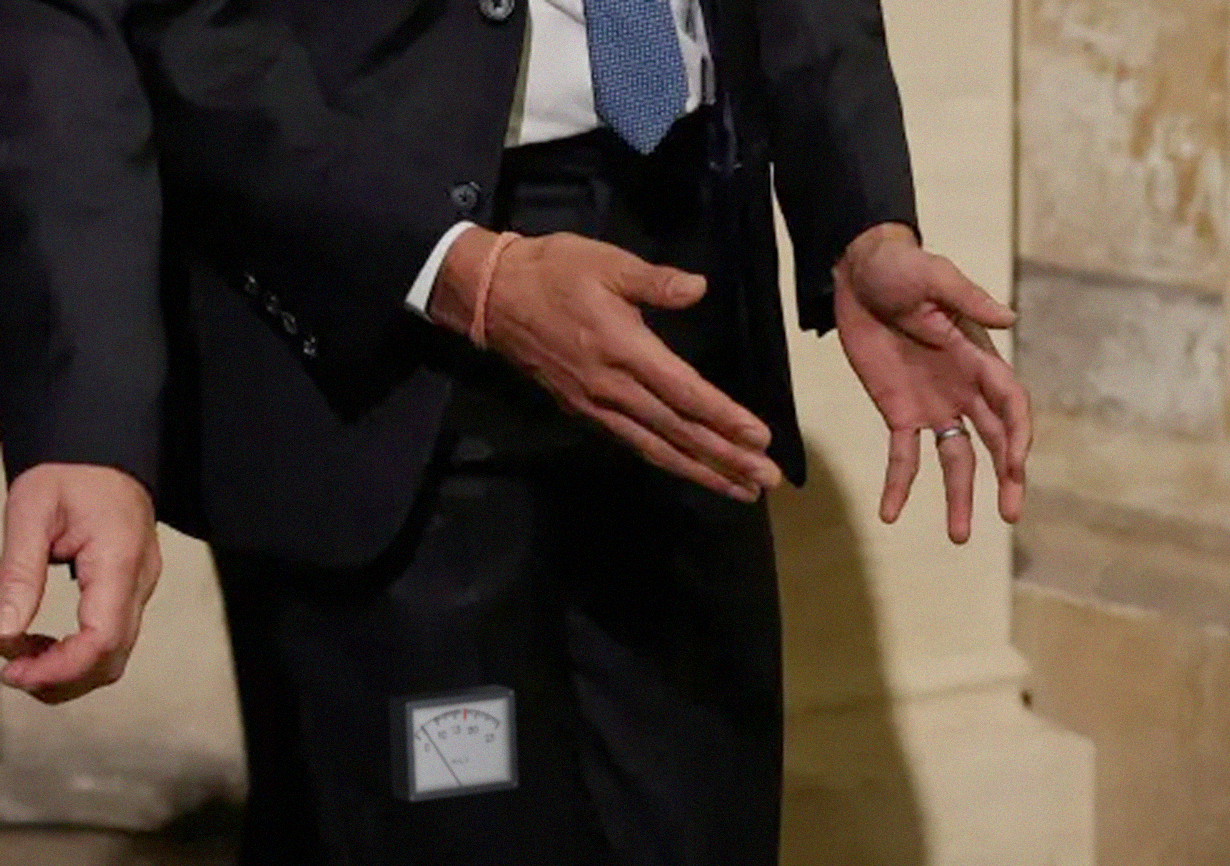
5 V
